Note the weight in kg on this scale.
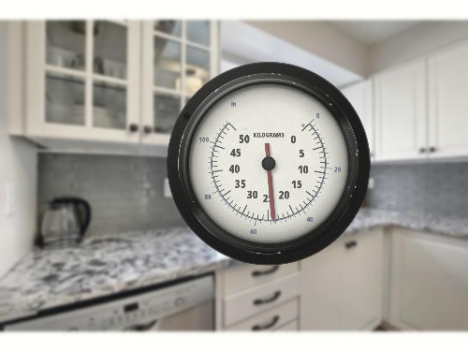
24 kg
